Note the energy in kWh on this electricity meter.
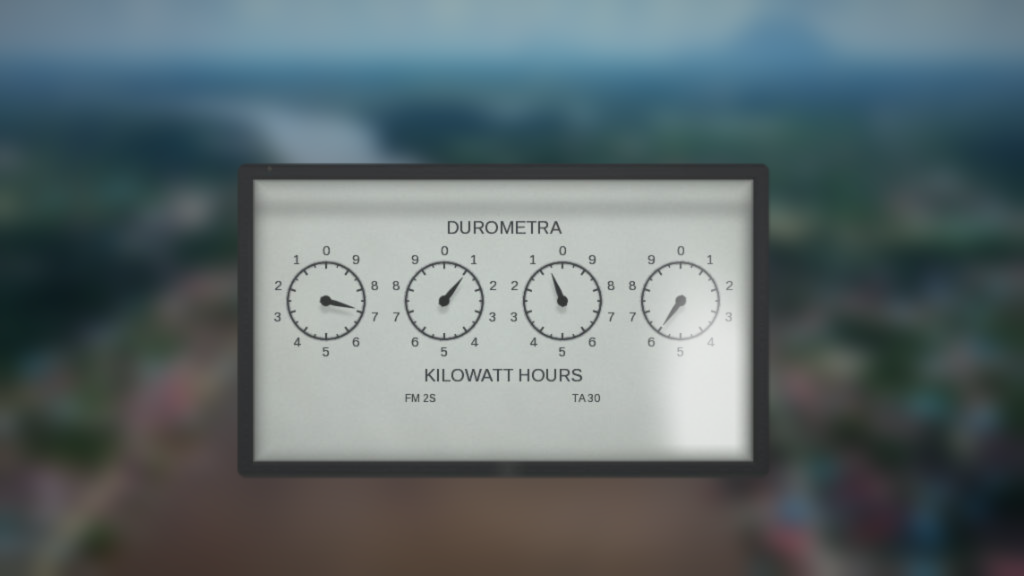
7106 kWh
